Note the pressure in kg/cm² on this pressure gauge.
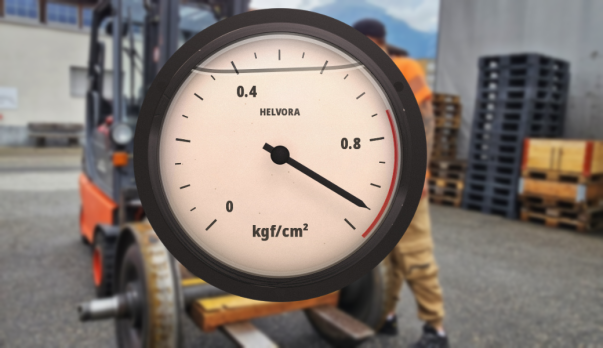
0.95 kg/cm²
